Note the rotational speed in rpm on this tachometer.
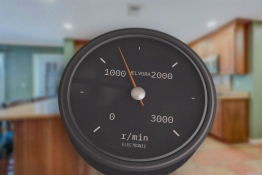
1250 rpm
